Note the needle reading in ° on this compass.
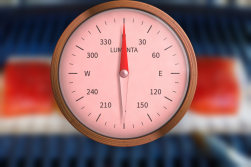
0 °
